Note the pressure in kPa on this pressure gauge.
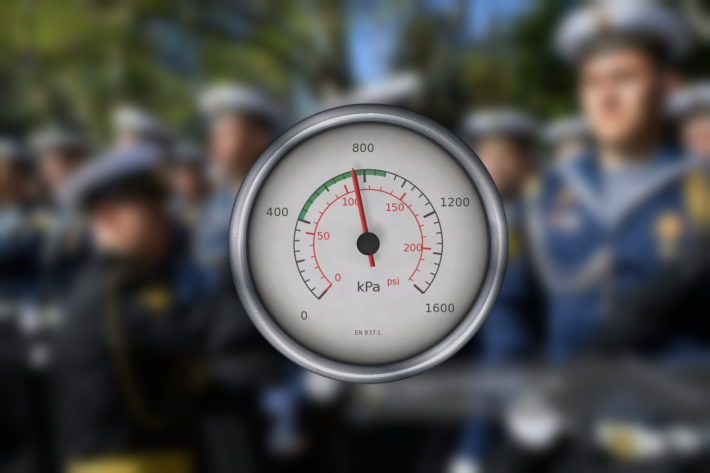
750 kPa
